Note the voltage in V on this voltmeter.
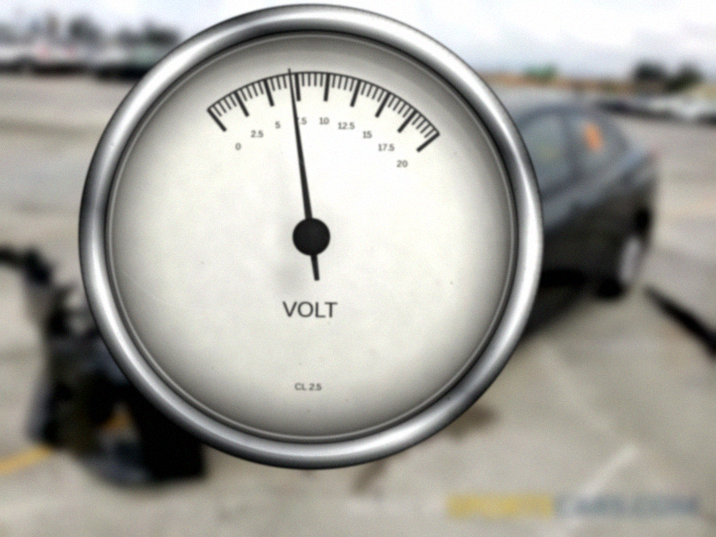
7 V
